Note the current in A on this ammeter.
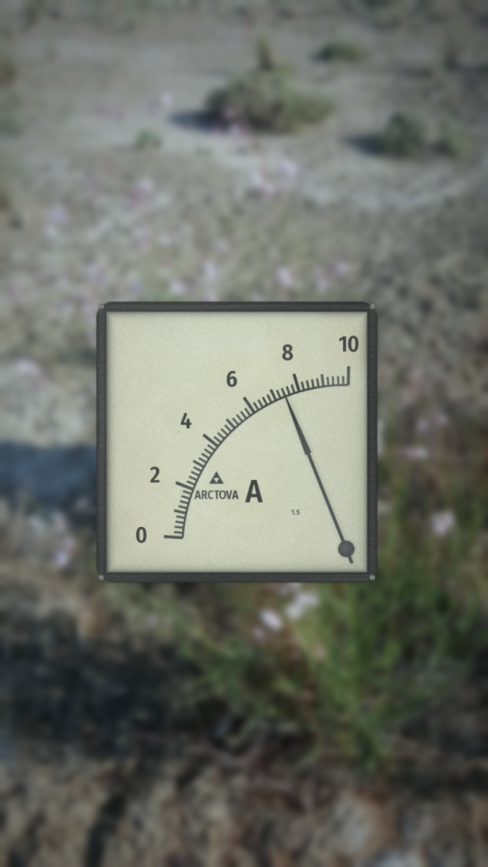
7.4 A
